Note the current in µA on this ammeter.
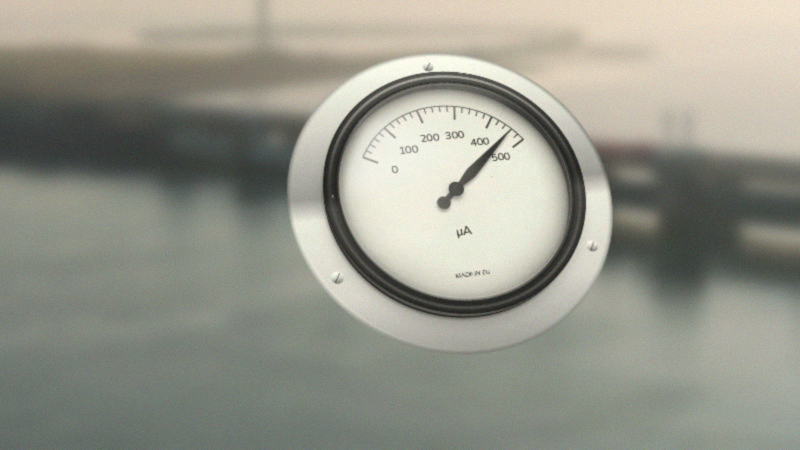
460 µA
